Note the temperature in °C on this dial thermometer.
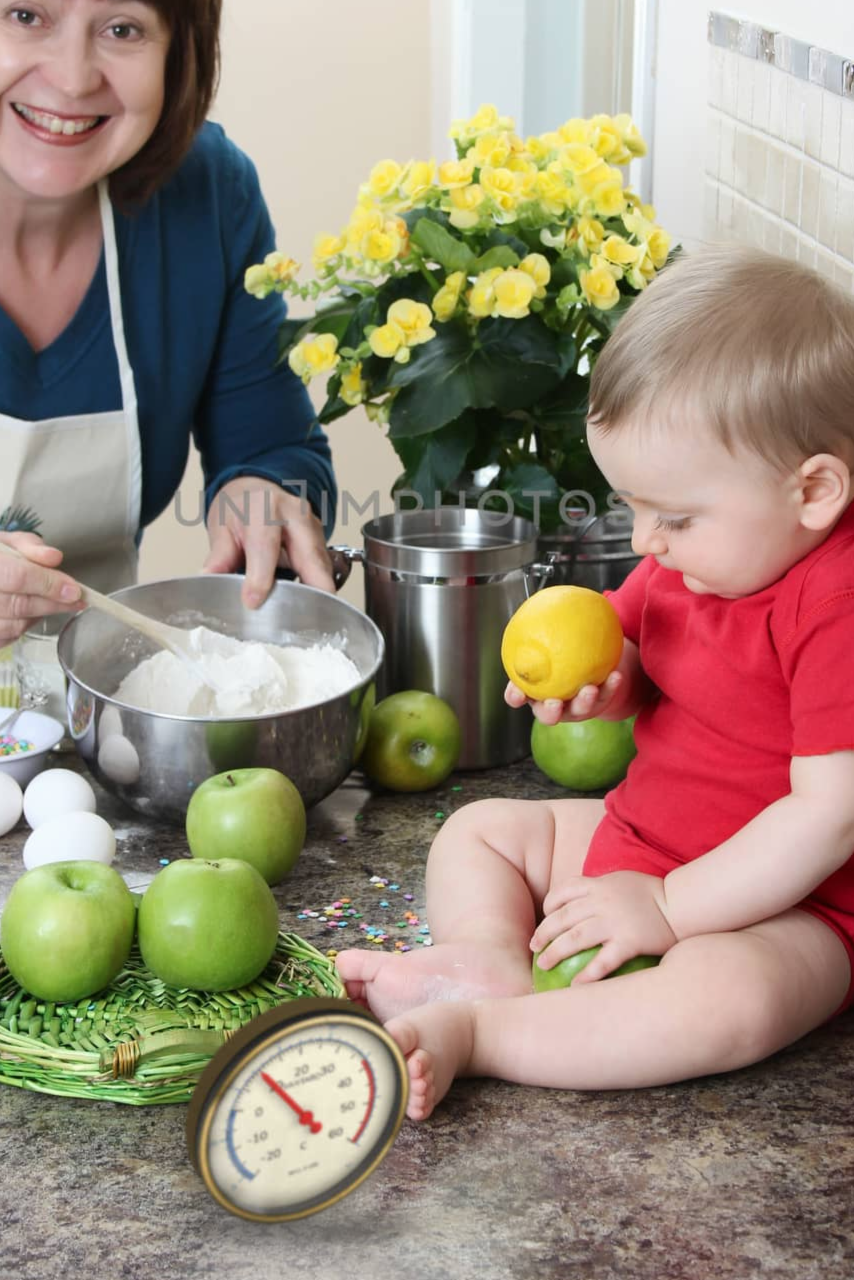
10 °C
